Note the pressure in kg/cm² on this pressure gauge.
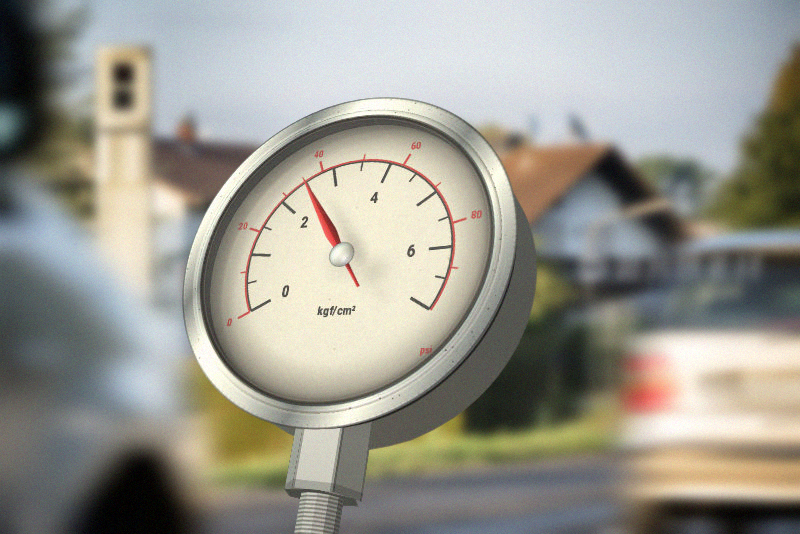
2.5 kg/cm²
